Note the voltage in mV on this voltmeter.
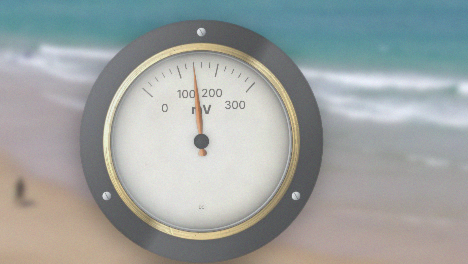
140 mV
